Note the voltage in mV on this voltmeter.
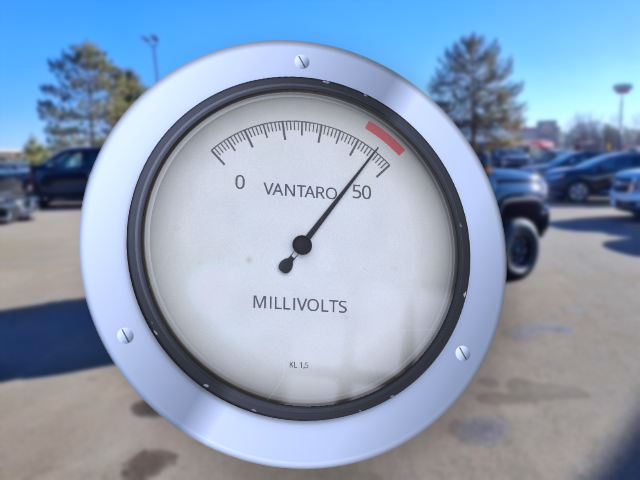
45 mV
